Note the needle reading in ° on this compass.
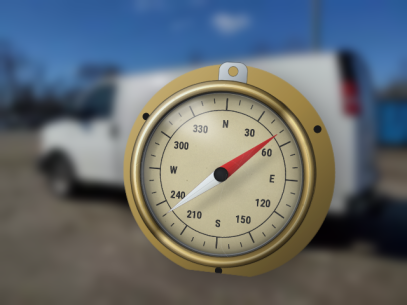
50 °
